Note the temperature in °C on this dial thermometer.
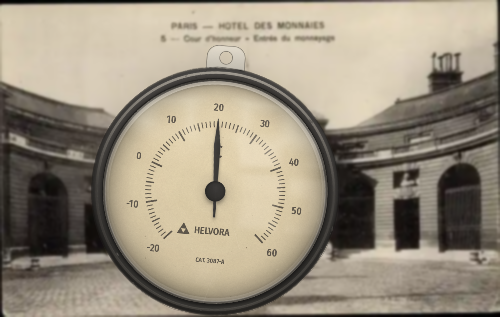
20 °C
